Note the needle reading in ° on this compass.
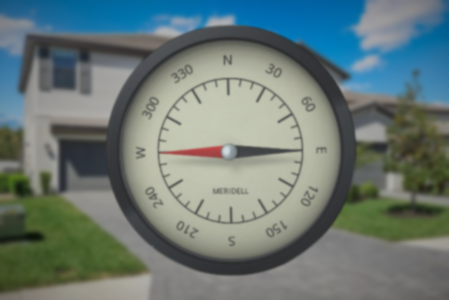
270 °
